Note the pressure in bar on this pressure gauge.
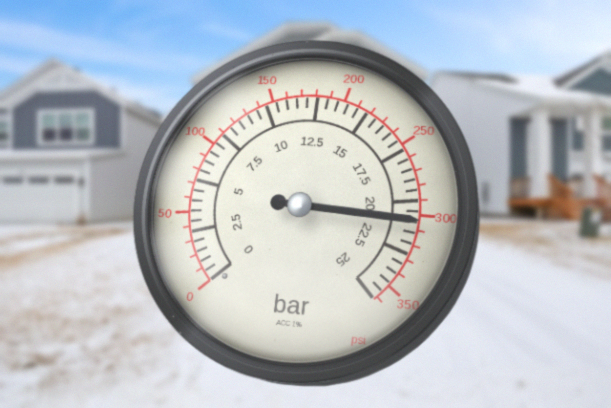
21 bar
